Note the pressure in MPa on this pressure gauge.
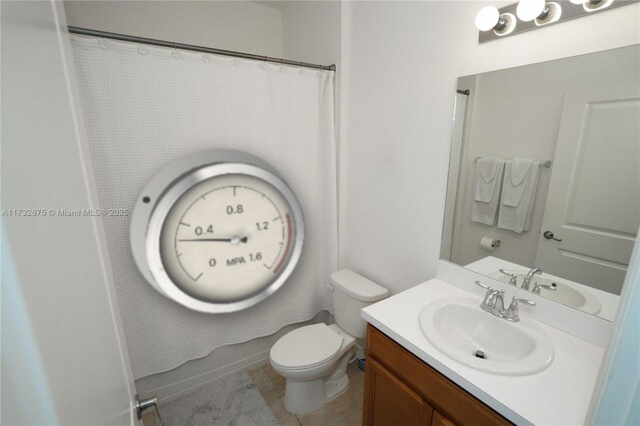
0.3 MPa
